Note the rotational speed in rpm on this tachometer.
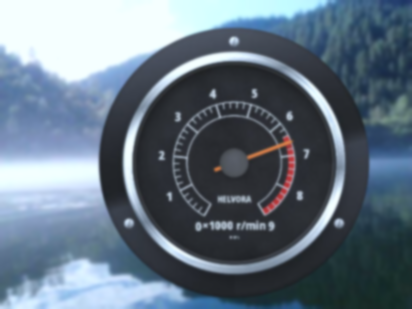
6600 rpm
